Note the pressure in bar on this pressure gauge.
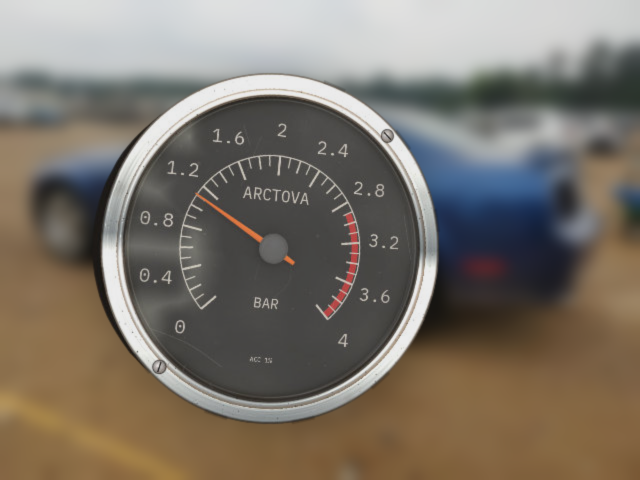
1.1 bar
